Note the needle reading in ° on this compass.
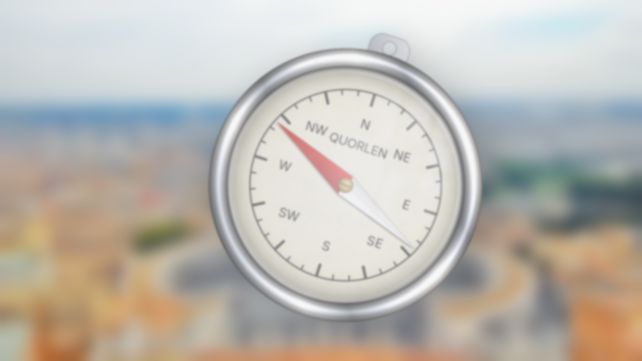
295 °
